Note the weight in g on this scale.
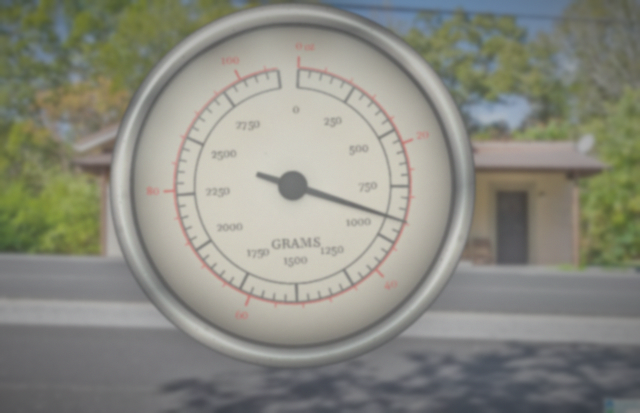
900 g
